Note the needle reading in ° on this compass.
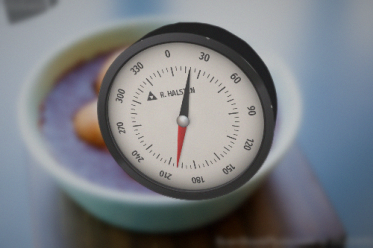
200 °
